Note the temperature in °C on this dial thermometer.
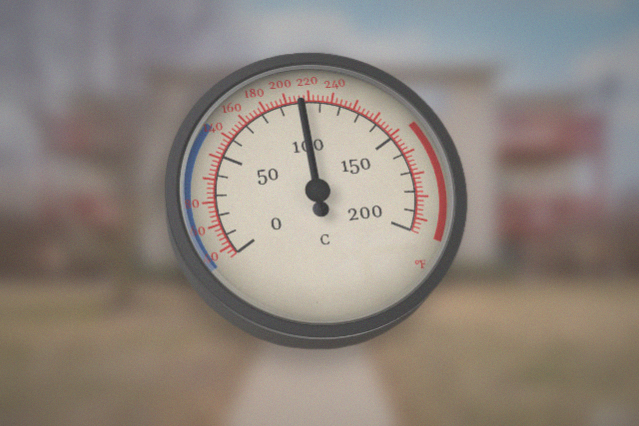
100 °C
